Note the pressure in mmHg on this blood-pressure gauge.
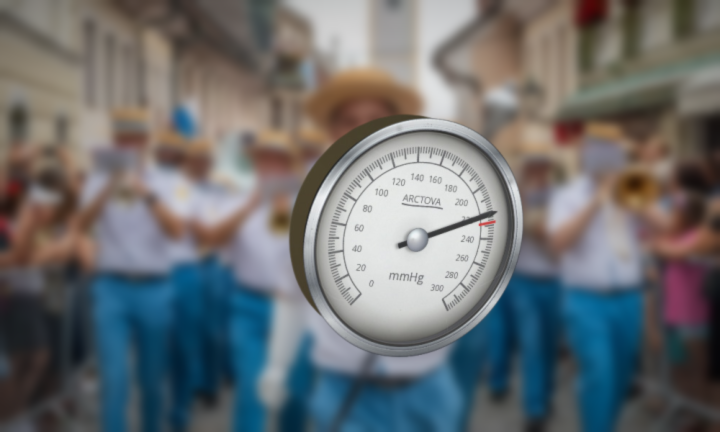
220 mmHg
